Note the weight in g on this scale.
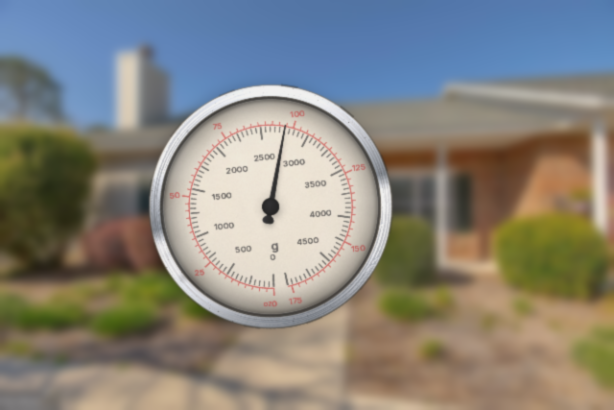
2750 g
